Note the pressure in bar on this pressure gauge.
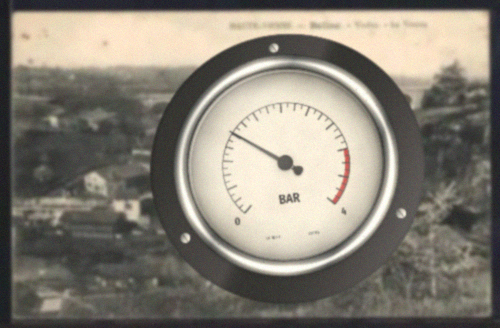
1.2 bar
